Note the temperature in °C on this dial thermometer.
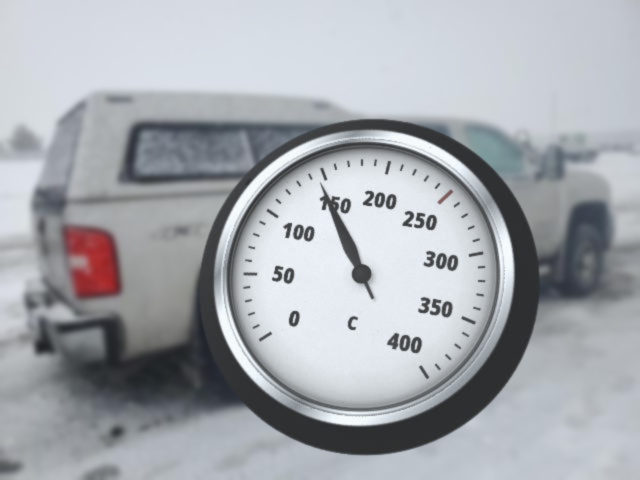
145 °C
